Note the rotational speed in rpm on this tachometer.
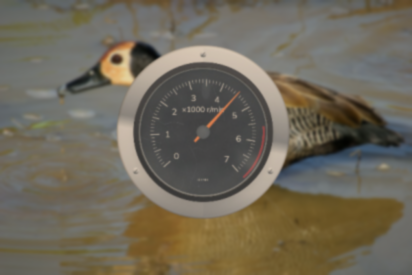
4500 rpm
